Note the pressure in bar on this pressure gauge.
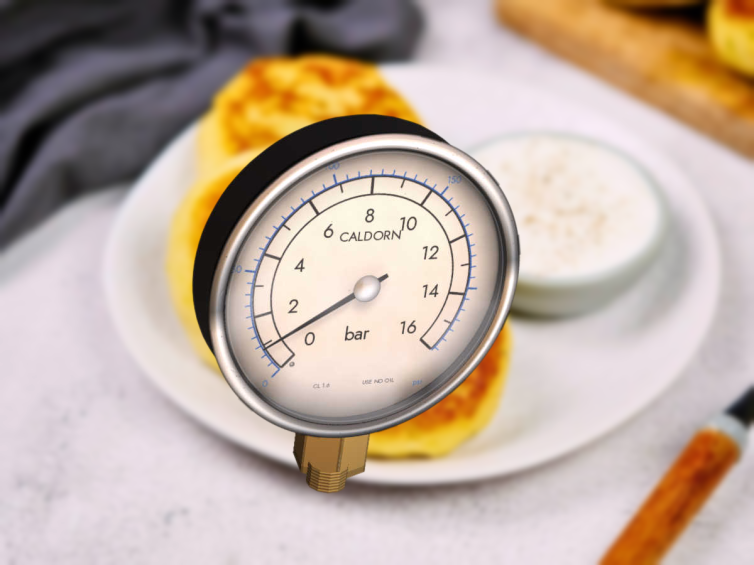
1 bar
